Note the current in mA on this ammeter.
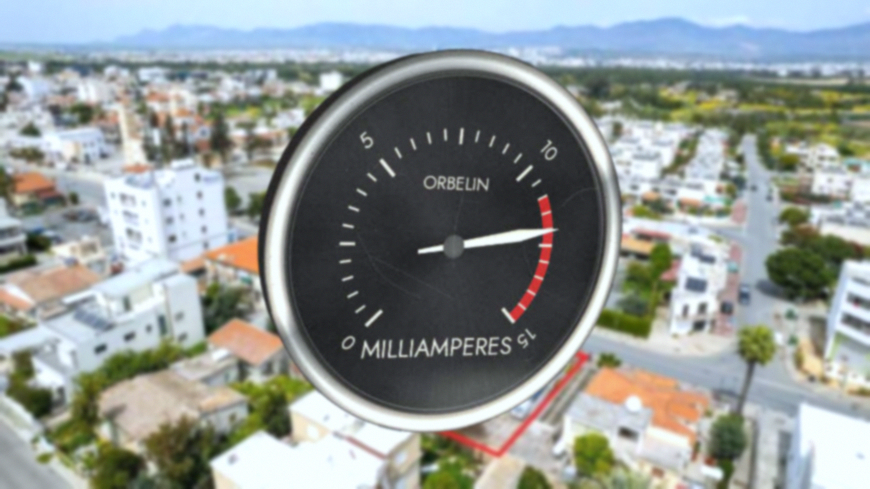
12 mA
